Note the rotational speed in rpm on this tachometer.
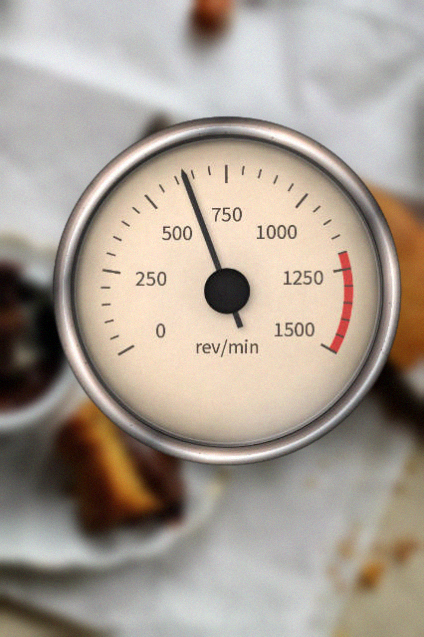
625 rpm
